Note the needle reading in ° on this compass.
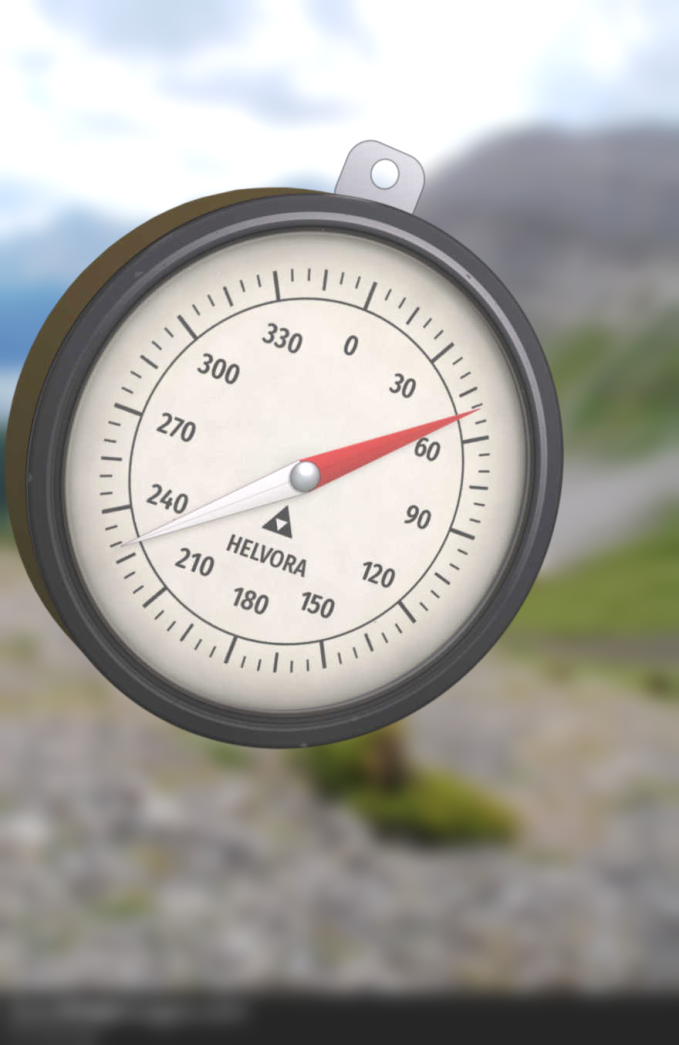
50 °
